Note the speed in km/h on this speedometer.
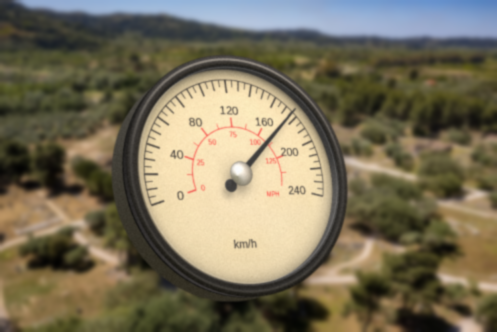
175 km/h
